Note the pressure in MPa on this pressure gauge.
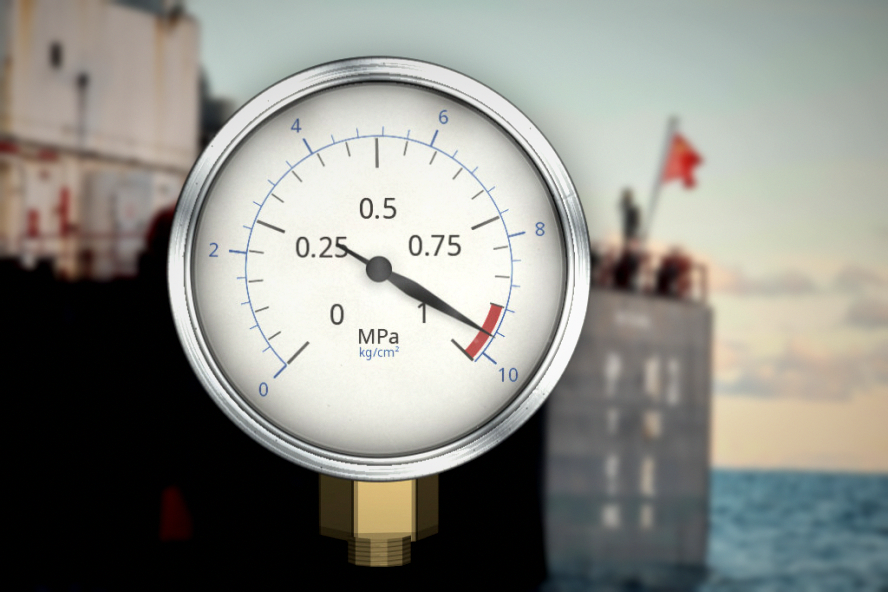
0.95 MPa
